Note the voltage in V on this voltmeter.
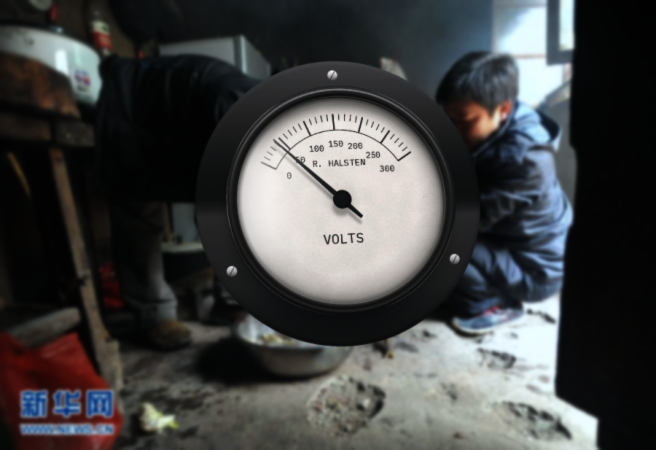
40 V
